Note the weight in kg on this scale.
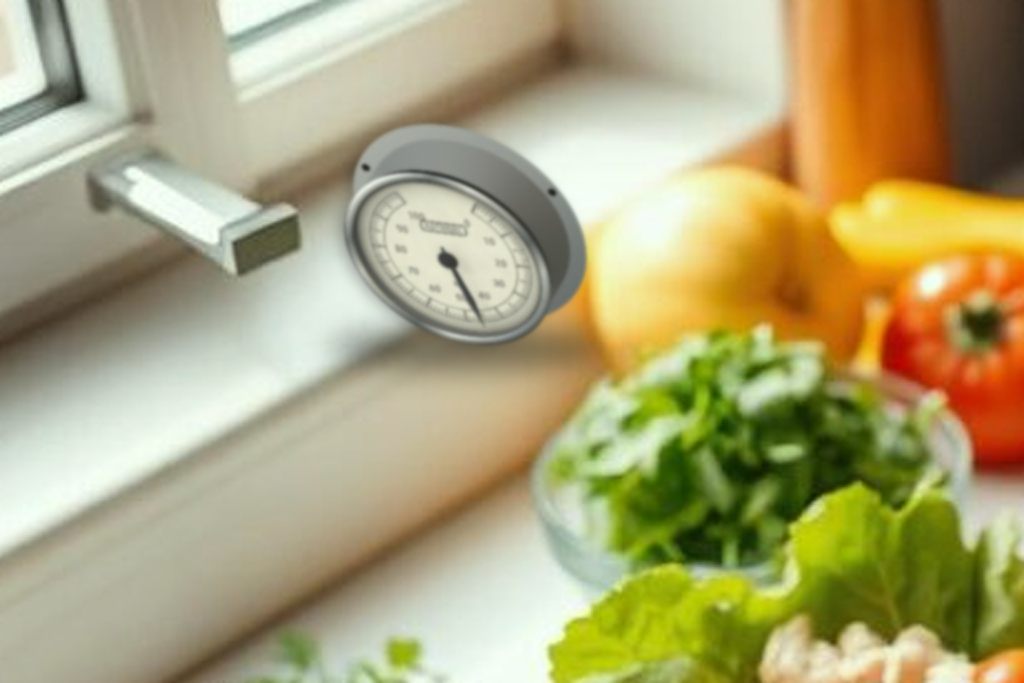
45 kg
